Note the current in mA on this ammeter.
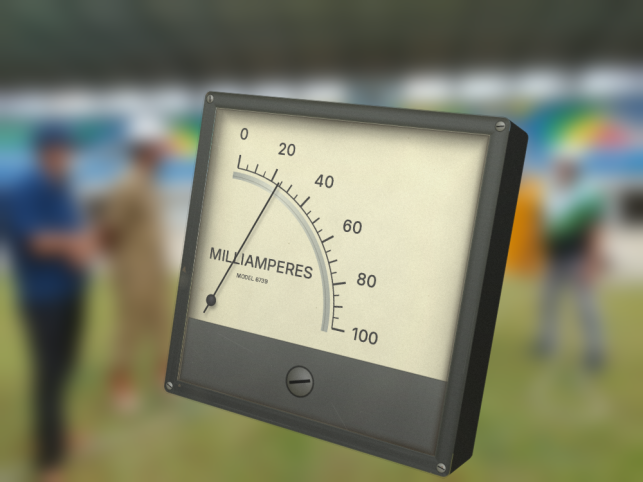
25 mA
